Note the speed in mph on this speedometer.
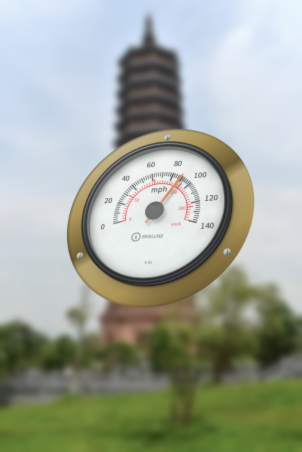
90 mph
